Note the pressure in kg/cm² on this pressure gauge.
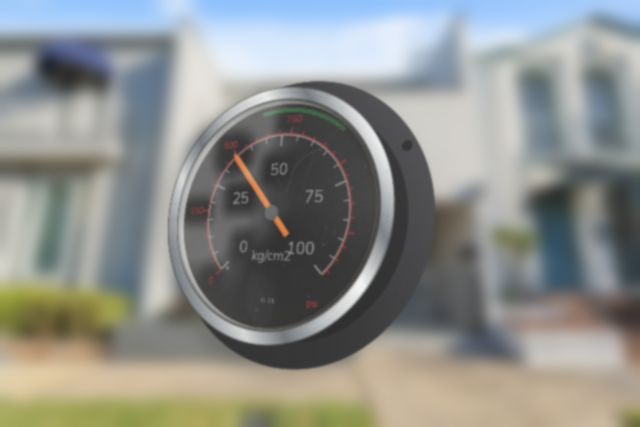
35 kg/cm²
